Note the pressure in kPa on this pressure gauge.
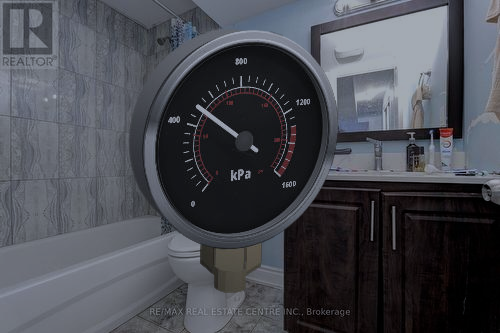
500 kPa
